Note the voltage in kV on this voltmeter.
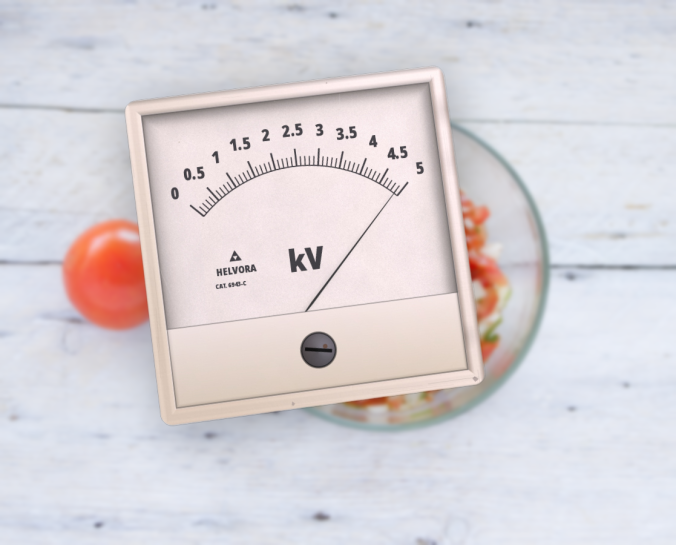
4.9 kV
